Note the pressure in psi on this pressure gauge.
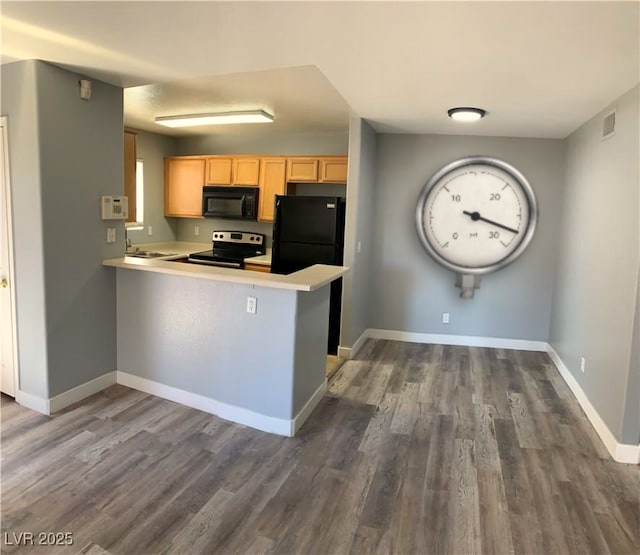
27.5 psi
